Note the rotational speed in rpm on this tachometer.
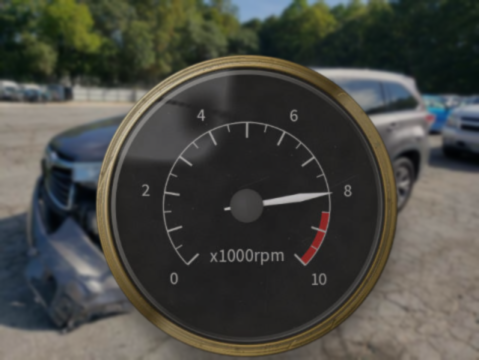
8000 rpm
